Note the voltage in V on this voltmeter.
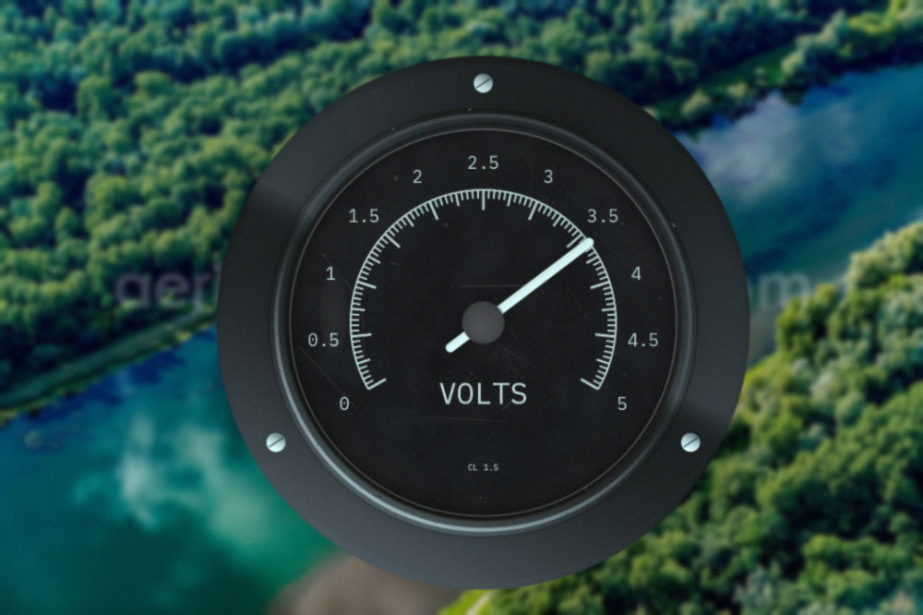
3.6 V
